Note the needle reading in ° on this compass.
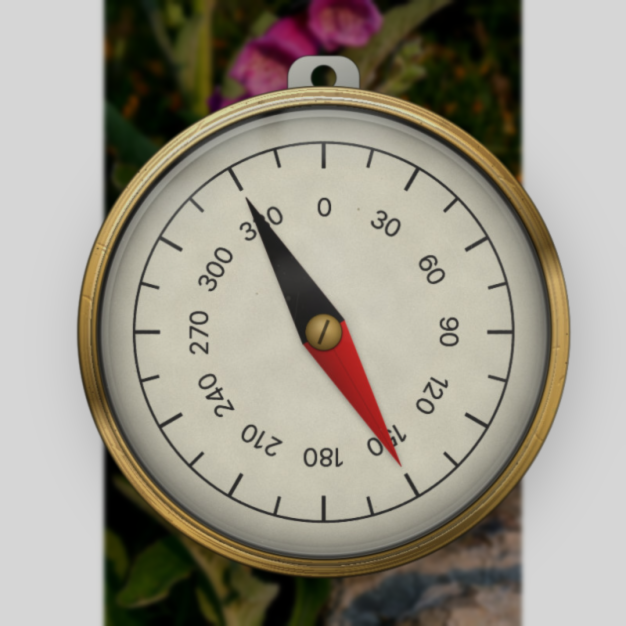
150 °
